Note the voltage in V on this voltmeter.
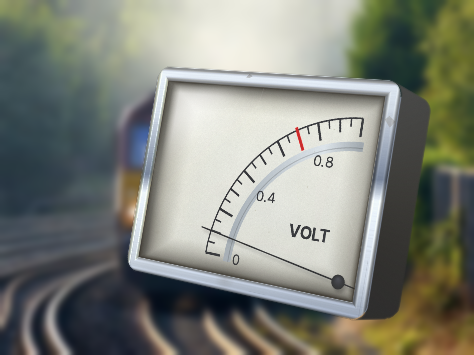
0.1 V
